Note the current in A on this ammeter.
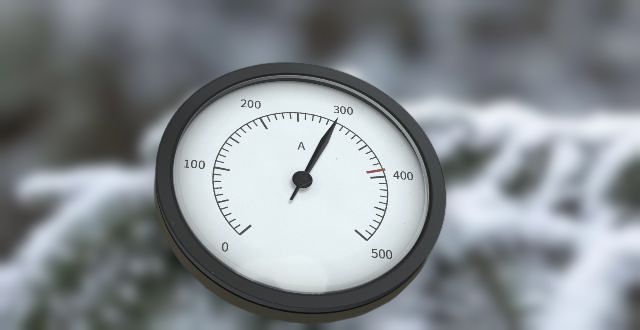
300 A
